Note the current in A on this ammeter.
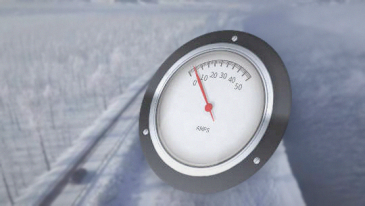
5 A
